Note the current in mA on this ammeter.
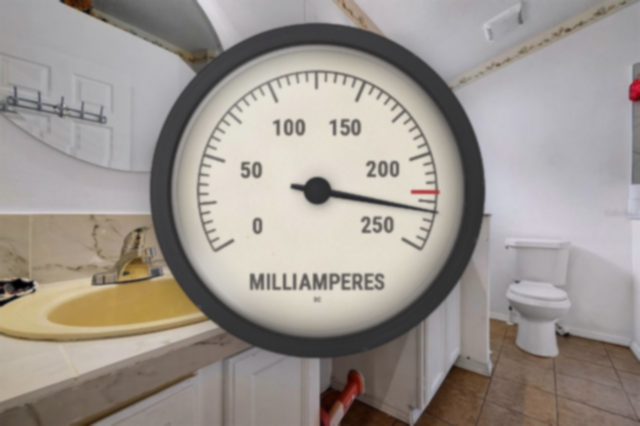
230 mA
